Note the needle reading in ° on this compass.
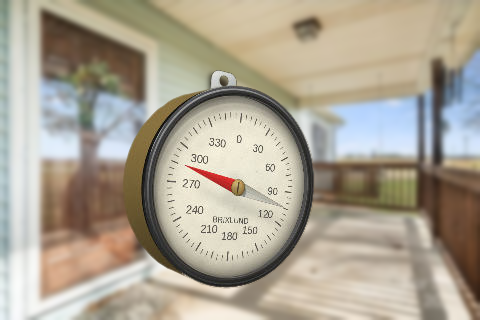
285 °
